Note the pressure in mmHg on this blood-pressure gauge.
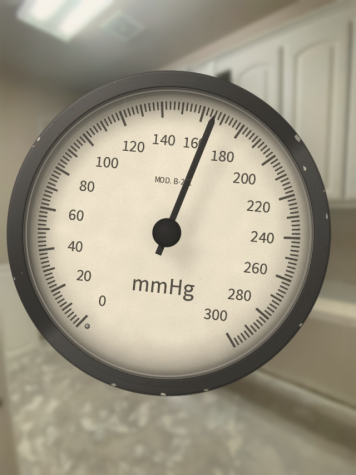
166 mmHg
